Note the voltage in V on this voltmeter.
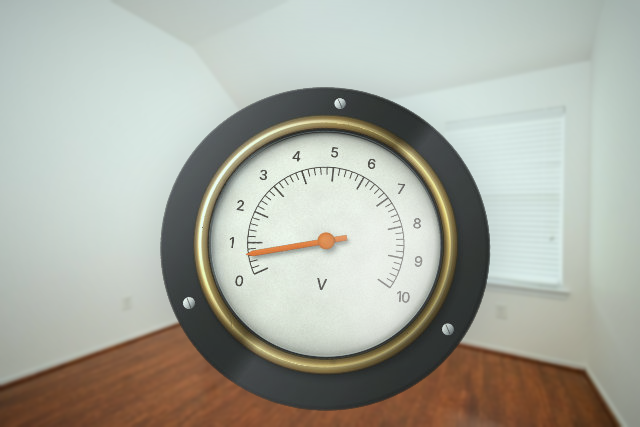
0.6 V
